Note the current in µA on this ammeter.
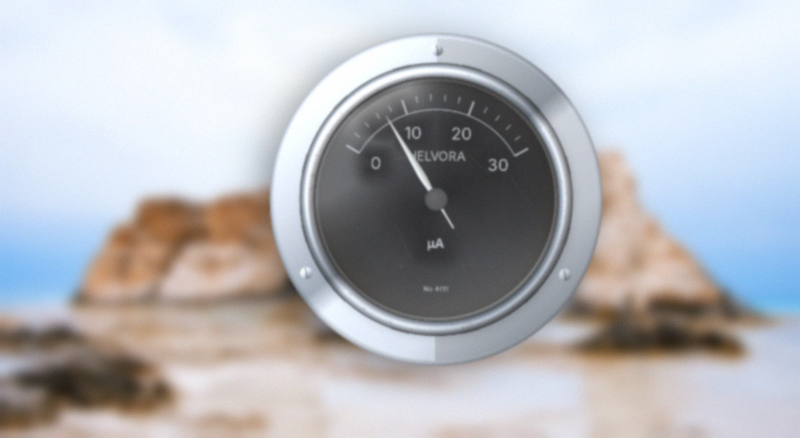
7 µA
